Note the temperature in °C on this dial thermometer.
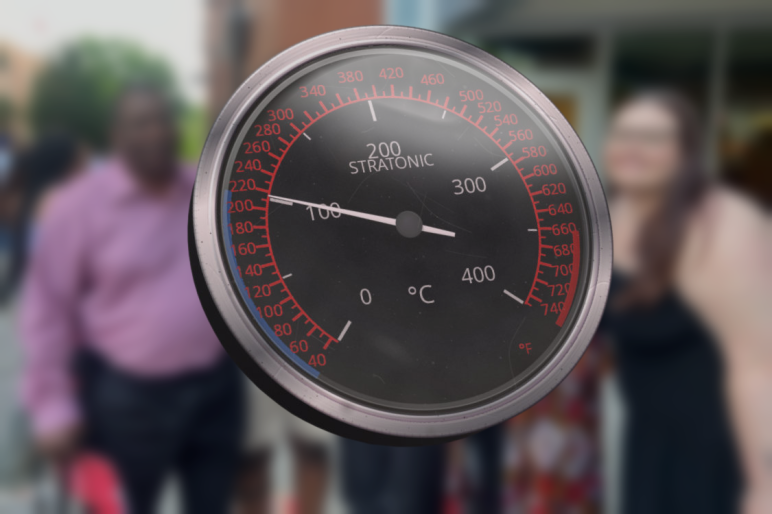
100 °C
